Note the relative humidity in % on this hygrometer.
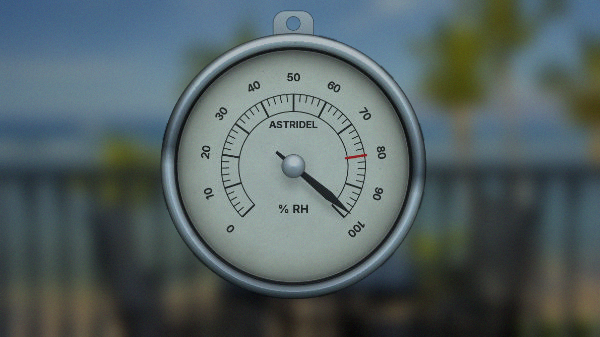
98 %
